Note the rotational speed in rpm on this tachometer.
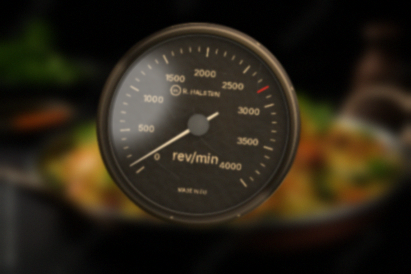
100 rpm
